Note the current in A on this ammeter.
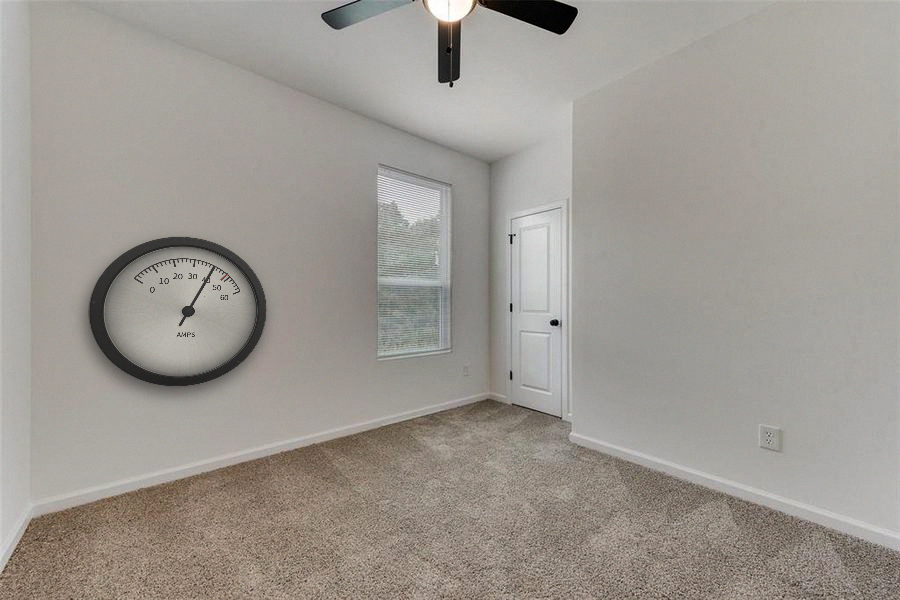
40 A
